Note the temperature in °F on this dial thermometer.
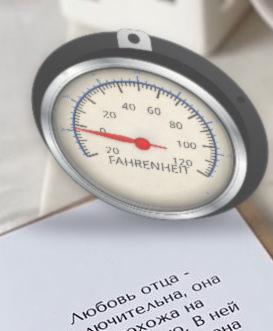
0 °F
